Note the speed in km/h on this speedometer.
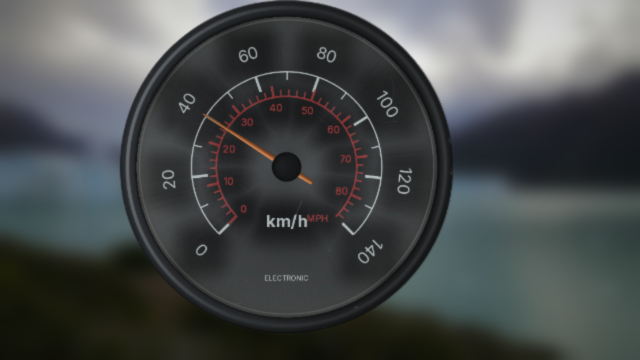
40 km/h
